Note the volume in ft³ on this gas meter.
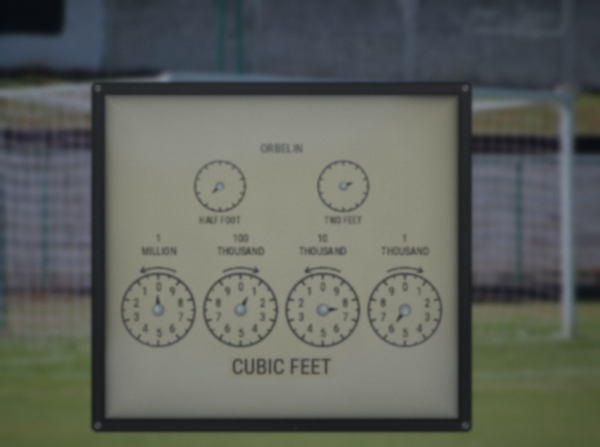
7600 ft³
